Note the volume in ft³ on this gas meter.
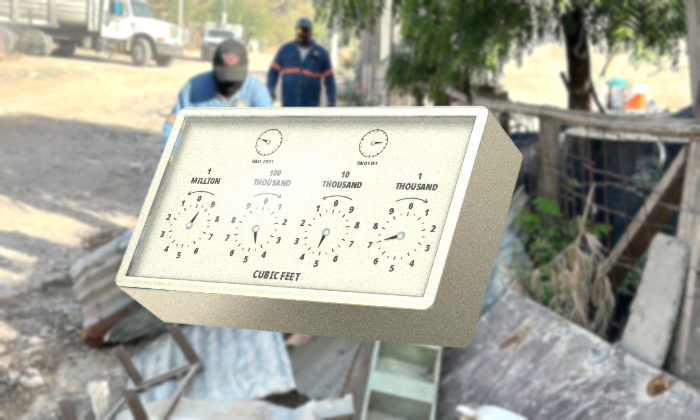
944700 ft³
